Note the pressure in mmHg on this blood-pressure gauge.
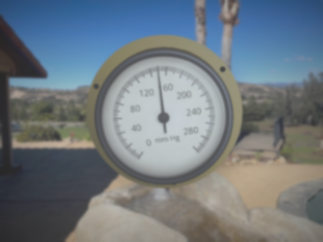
150 mmHg
